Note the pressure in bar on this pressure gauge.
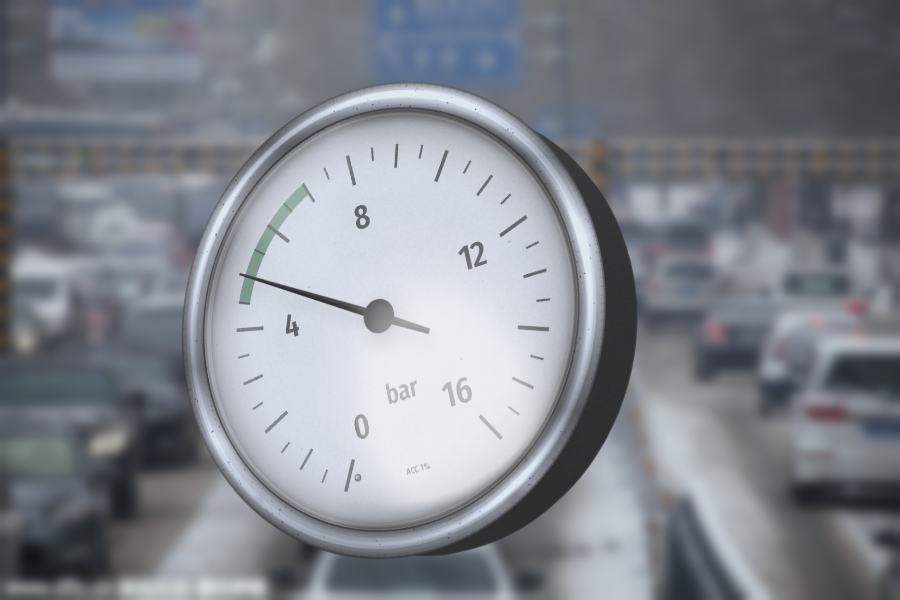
5 bar
